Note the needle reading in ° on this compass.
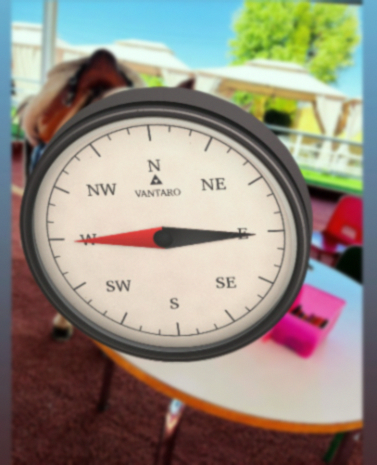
270 °
